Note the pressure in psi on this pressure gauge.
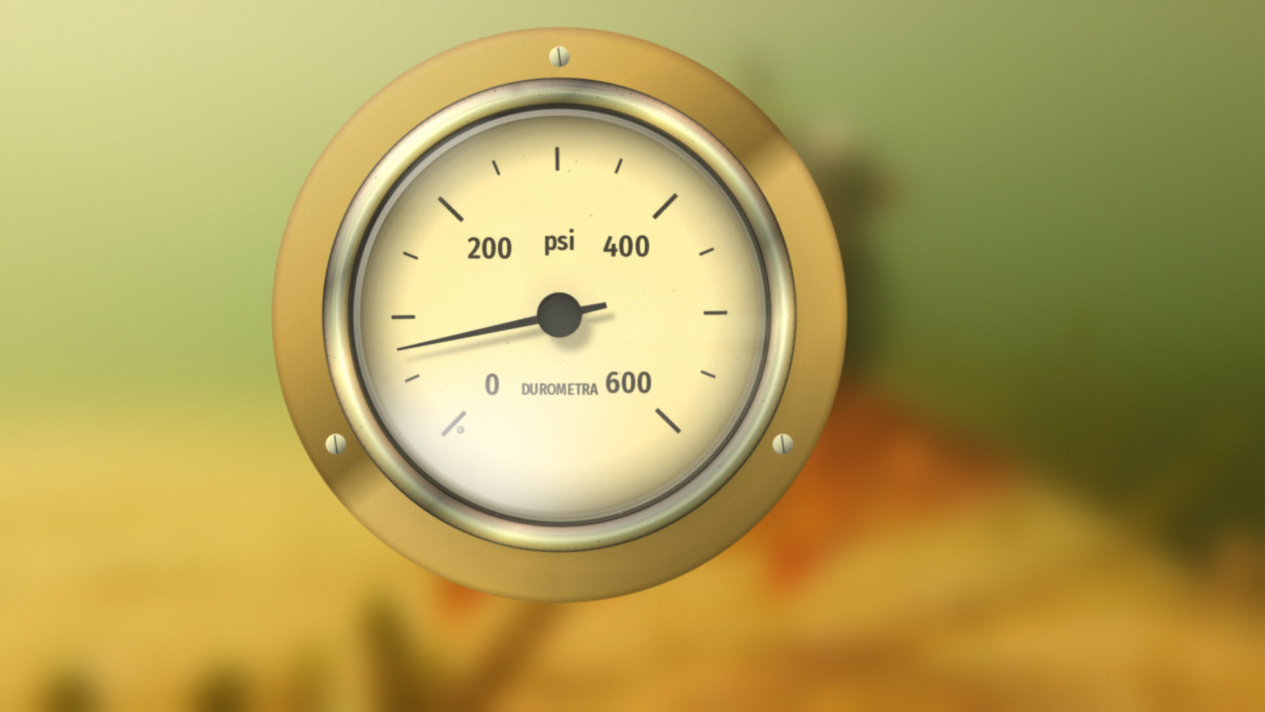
75 psi
